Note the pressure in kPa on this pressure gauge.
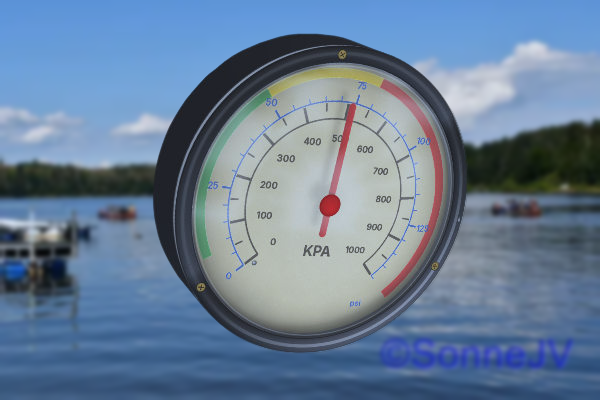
500 kPa
